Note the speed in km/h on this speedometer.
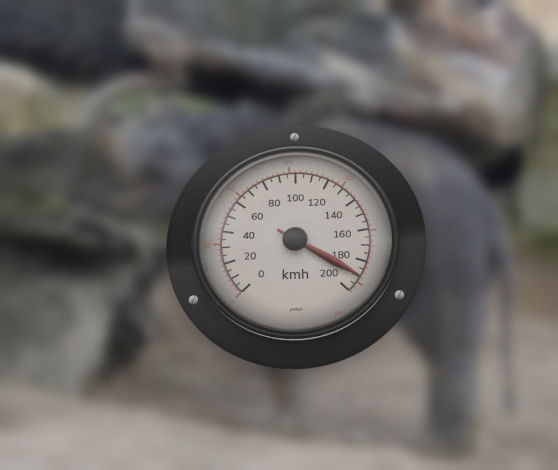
190 km/h
